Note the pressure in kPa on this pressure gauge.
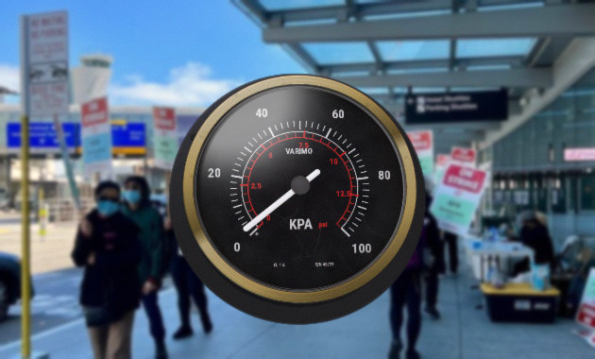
2 kPa
